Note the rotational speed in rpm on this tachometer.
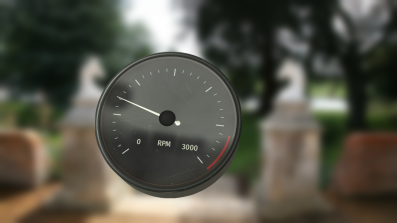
700 rpm
